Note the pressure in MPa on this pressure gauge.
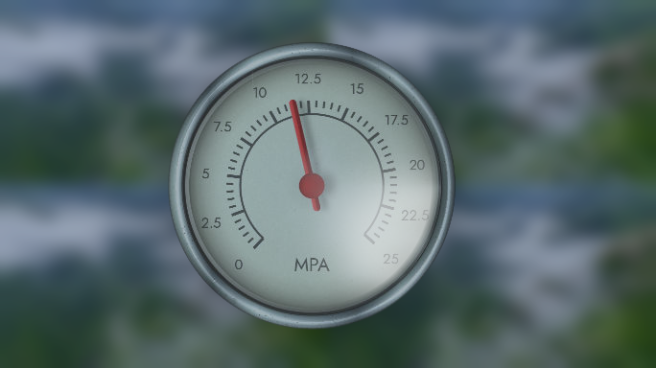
11.5 MPa
